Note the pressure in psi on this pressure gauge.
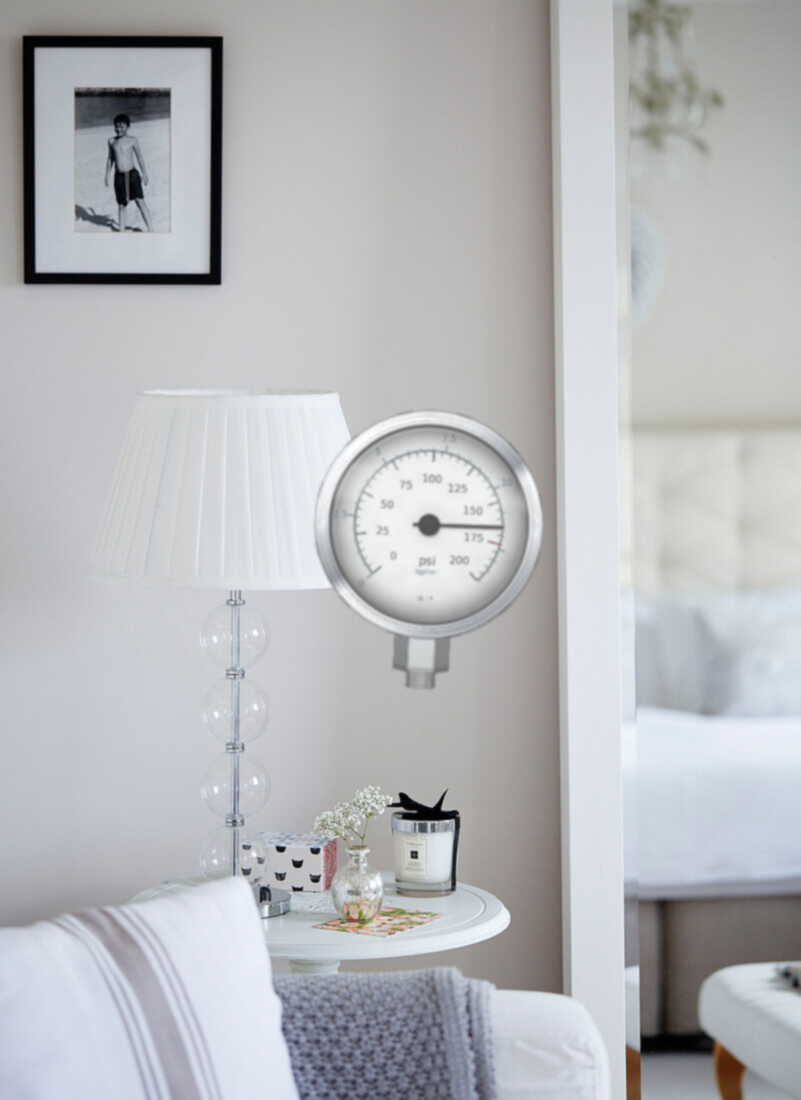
165 psi
